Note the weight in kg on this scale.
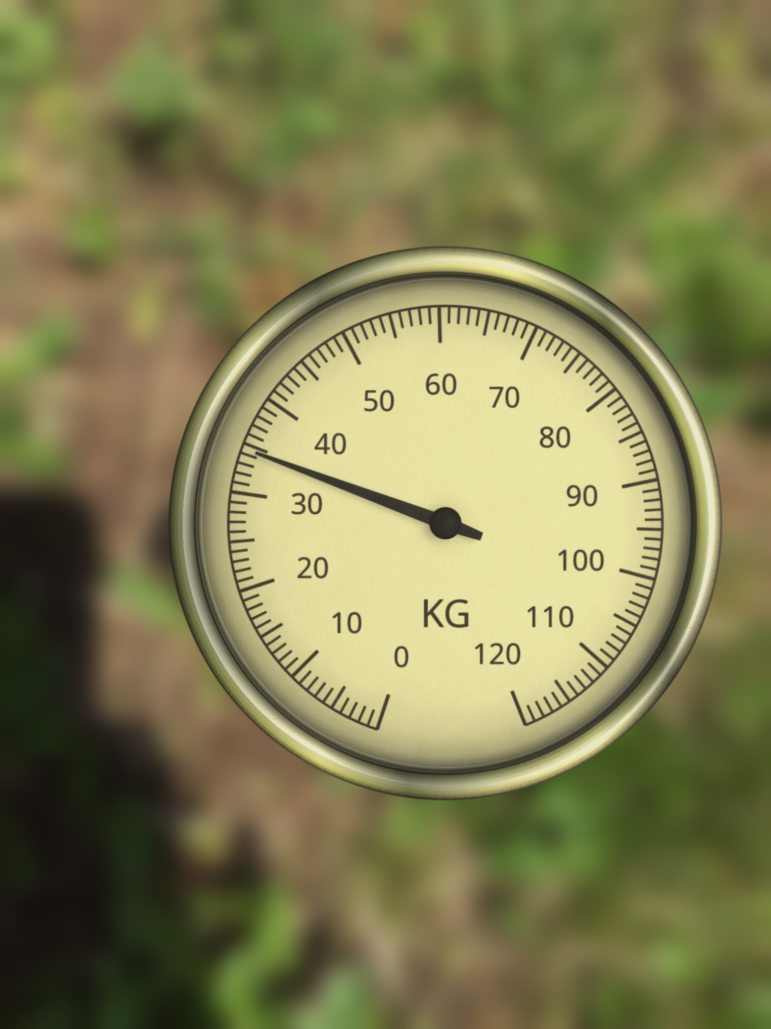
34.5 kg
